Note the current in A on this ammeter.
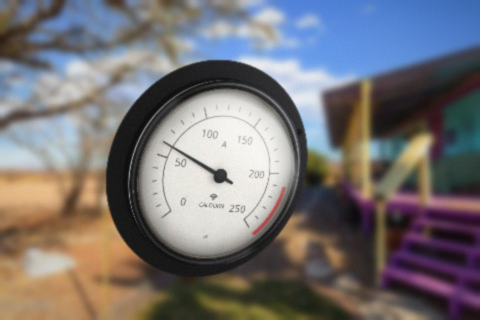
60 A
